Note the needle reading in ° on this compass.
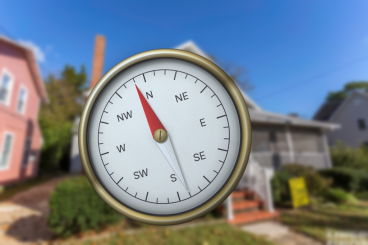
350 °
